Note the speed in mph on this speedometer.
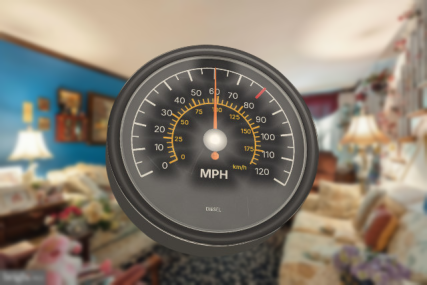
60 mph
